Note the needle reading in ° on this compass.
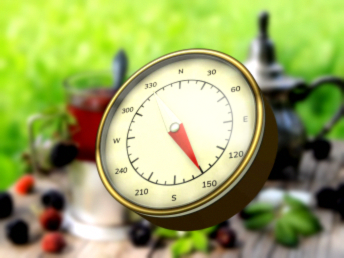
150 °
